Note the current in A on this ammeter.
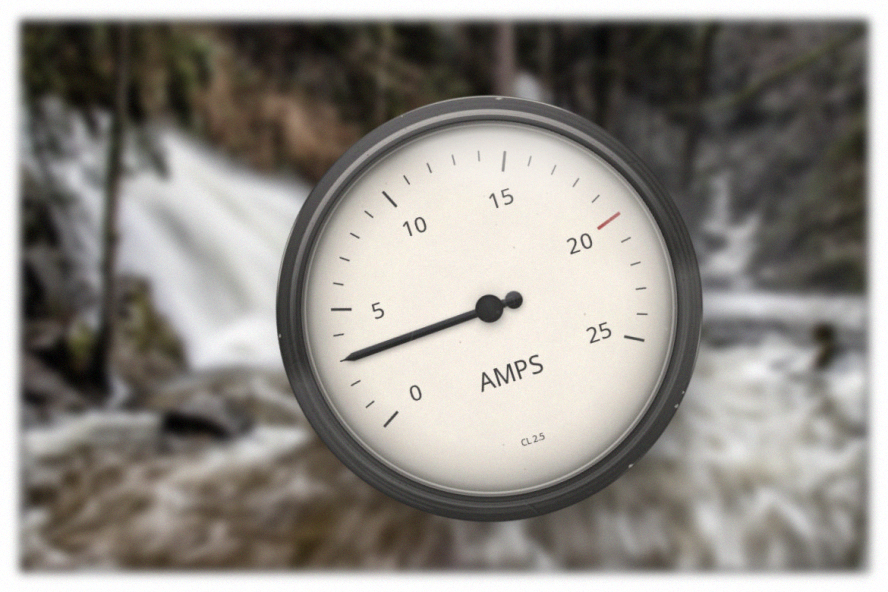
3 A
